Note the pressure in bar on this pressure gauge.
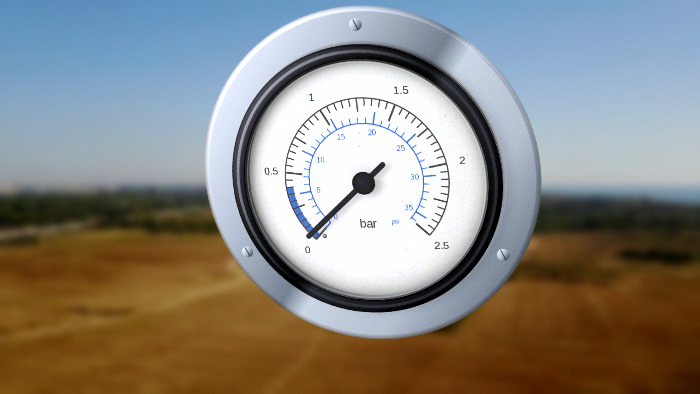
0.05 bar
